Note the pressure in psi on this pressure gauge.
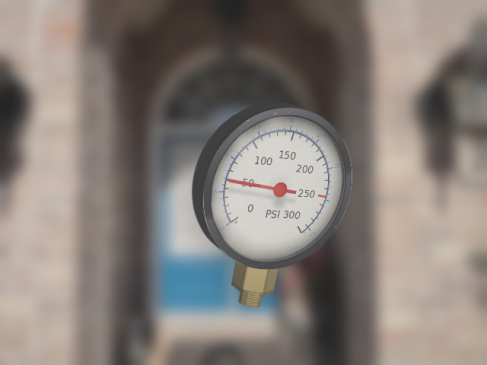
50 psi
